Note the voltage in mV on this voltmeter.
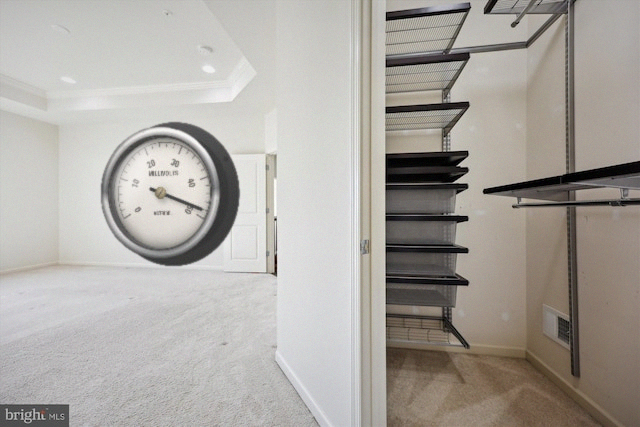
48 mV
